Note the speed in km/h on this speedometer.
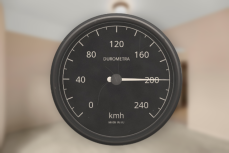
200 km/h
